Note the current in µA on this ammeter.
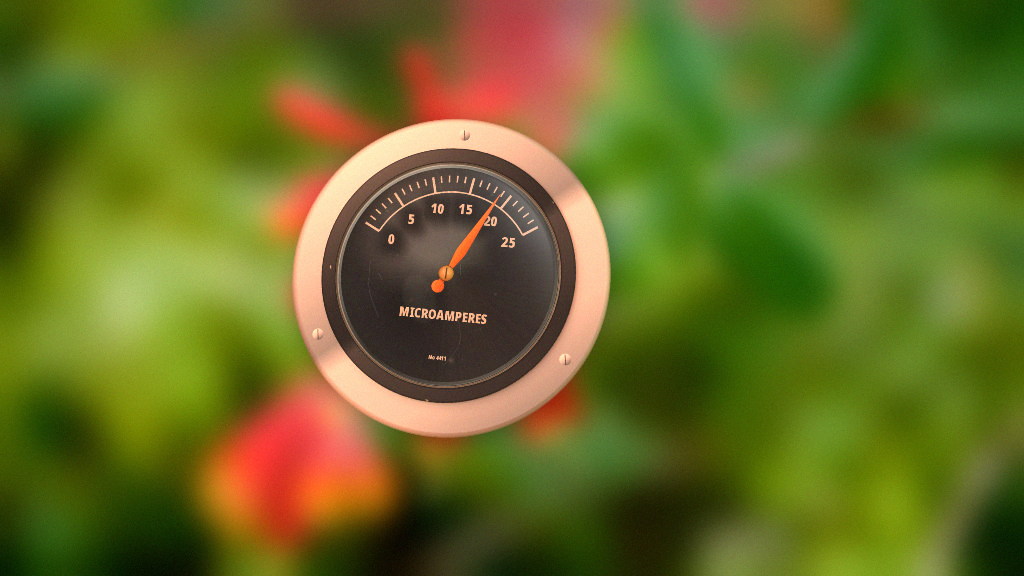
19 µA
